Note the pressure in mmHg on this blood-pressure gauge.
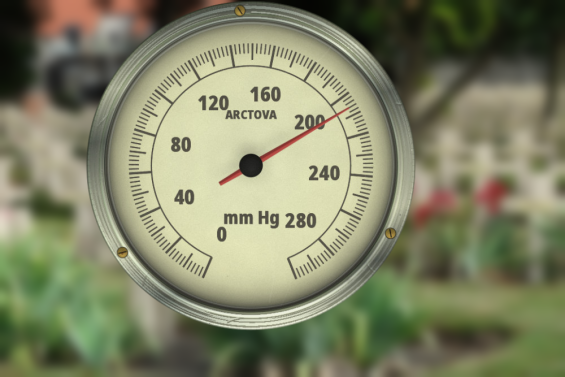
206 mmHg
